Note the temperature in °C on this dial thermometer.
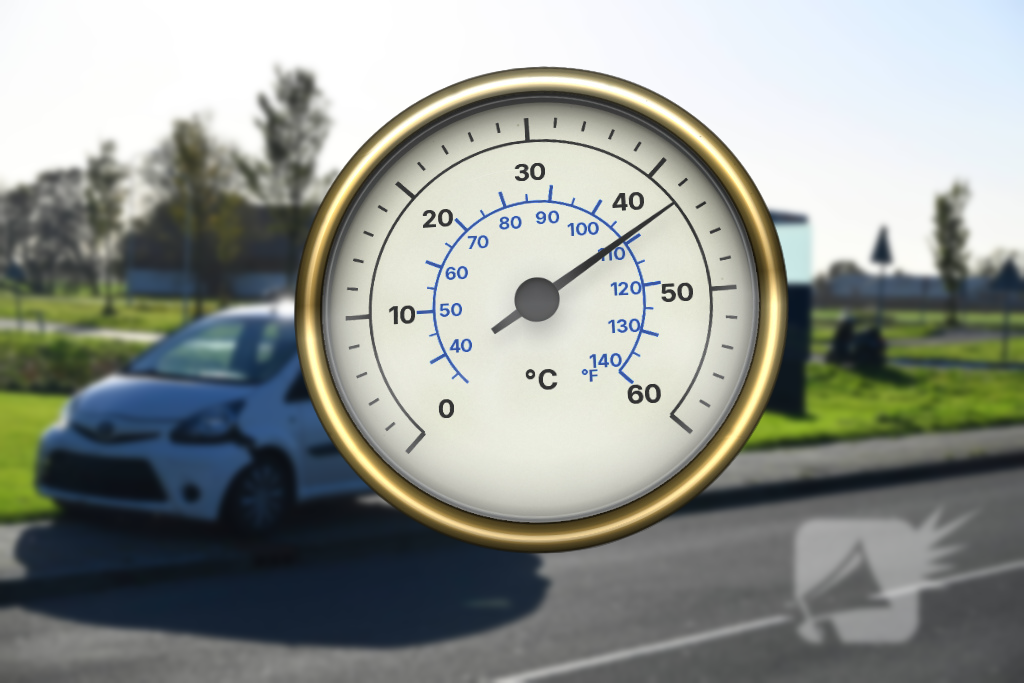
43 °C
